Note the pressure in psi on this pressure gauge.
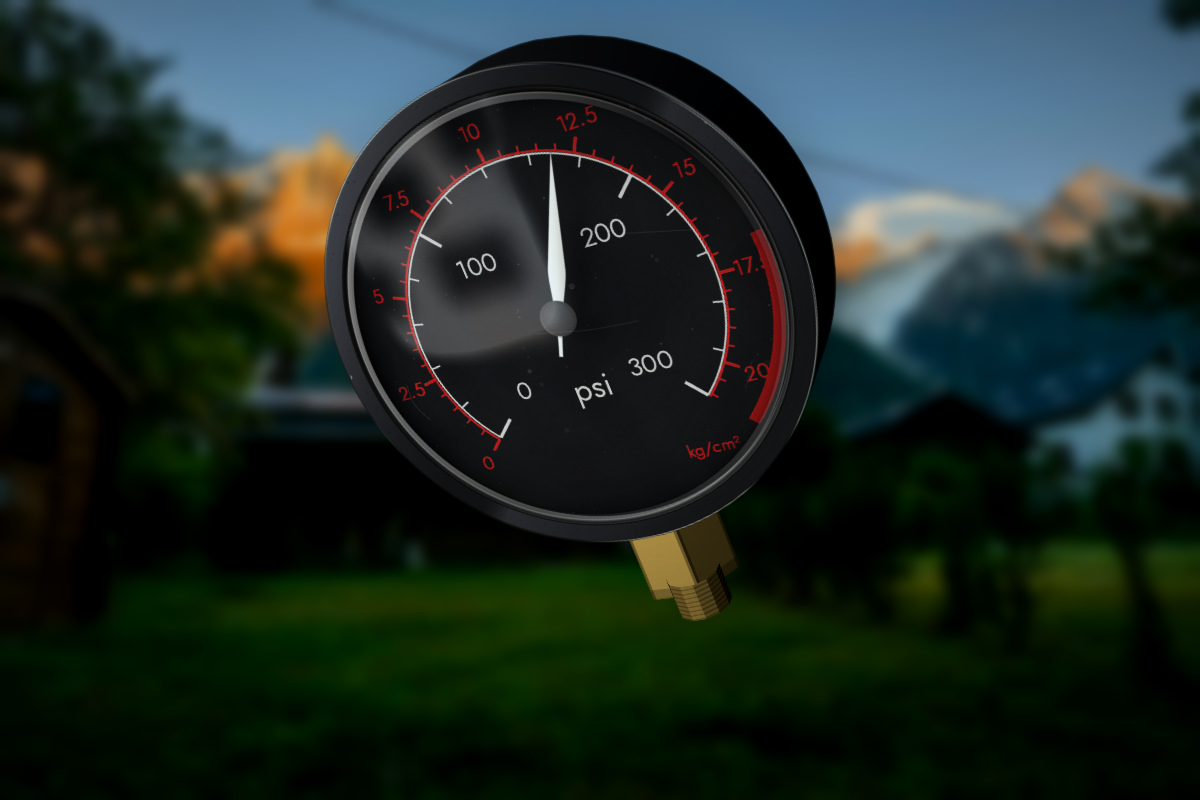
170 psi
